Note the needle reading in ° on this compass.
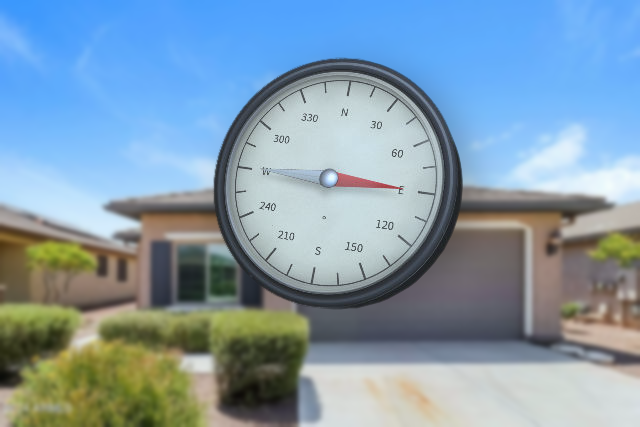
90 °
